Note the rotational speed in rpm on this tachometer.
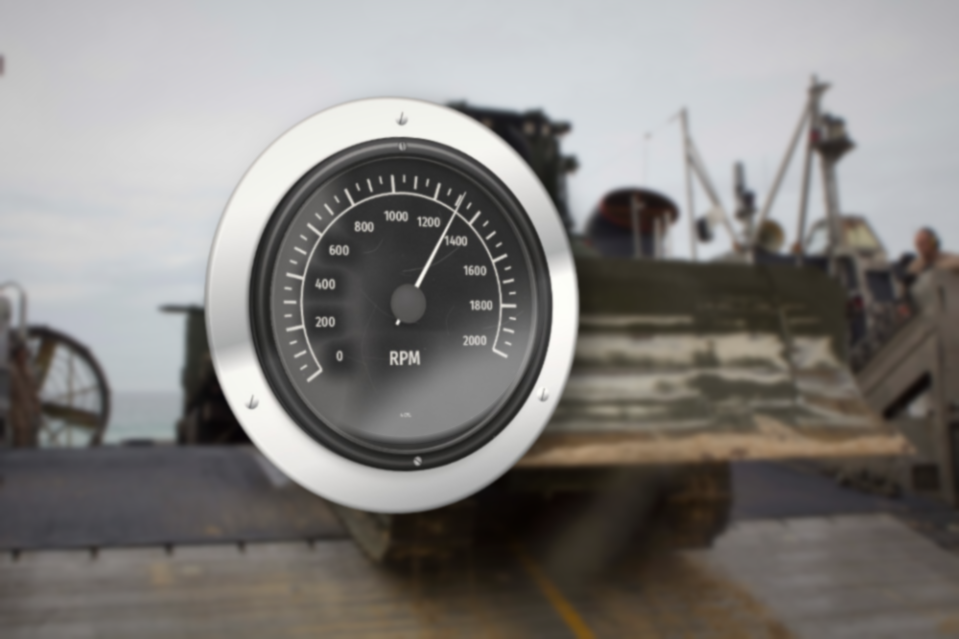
1300 rpm
